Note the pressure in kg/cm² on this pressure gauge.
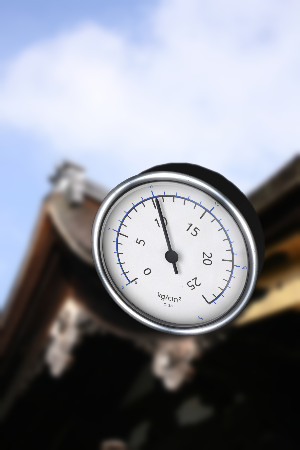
10.5 kg/cm²
